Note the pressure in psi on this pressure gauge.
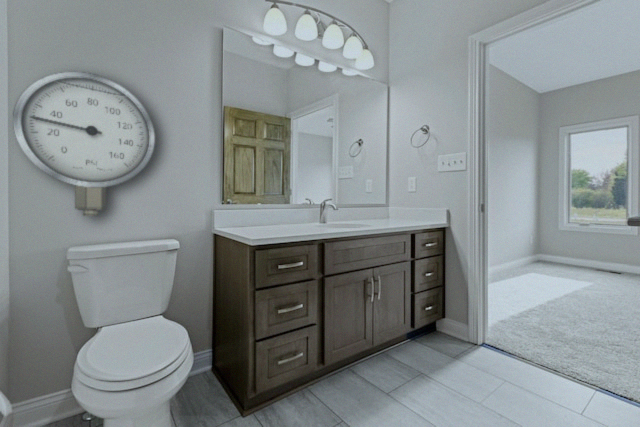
30 psi
